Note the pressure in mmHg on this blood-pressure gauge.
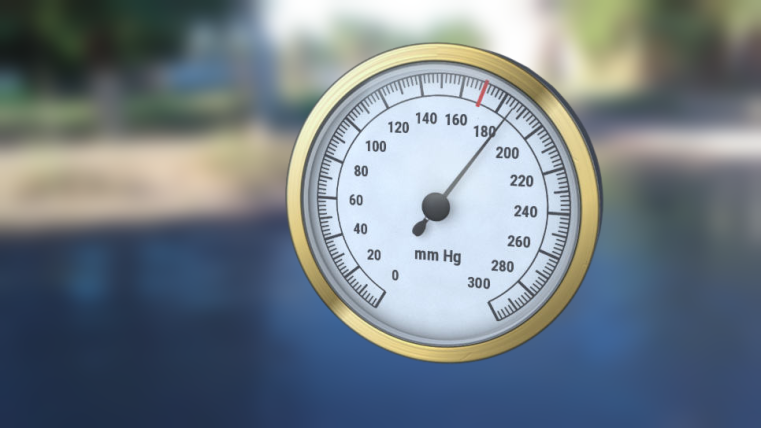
186 mmHg
